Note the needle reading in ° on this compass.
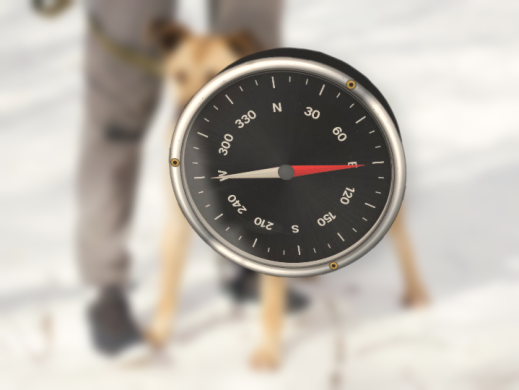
90 °
